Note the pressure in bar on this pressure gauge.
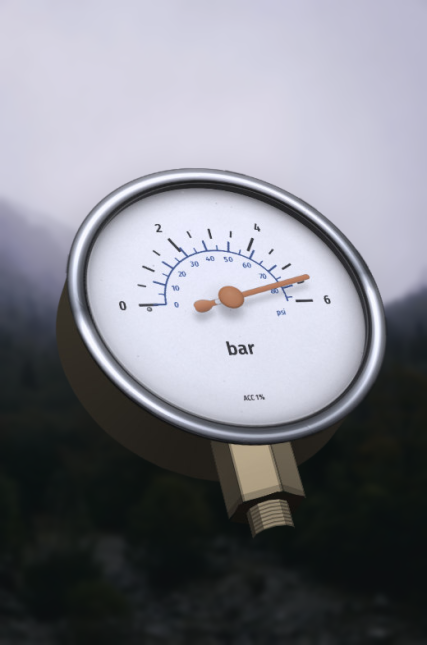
5.5 bar
